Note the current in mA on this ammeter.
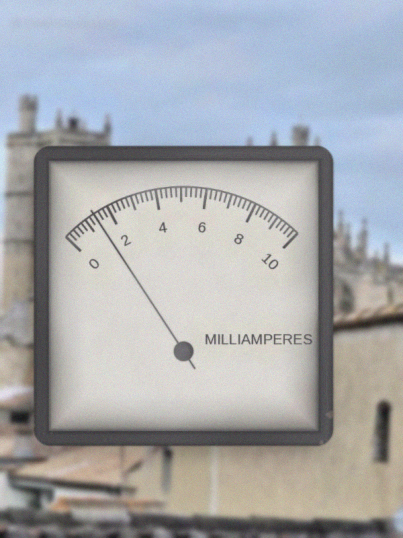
1.4 mA
